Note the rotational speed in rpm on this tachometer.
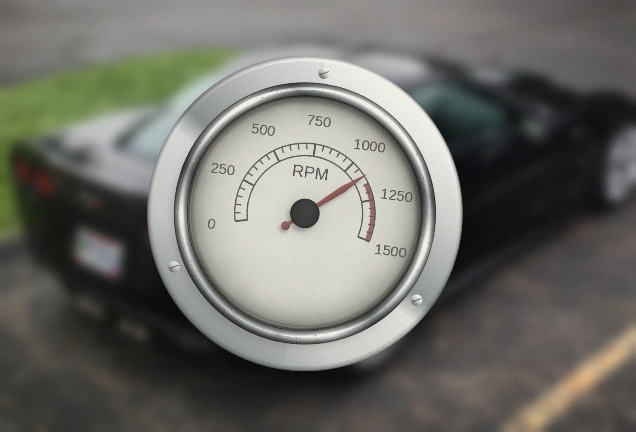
1100 rpm
